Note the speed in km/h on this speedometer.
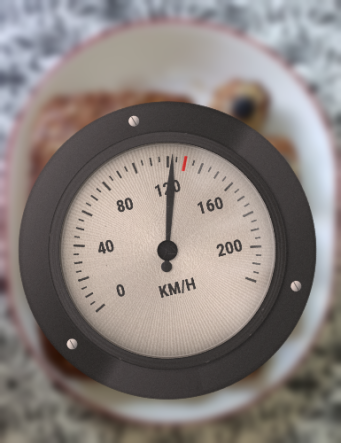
122.5 km/h
